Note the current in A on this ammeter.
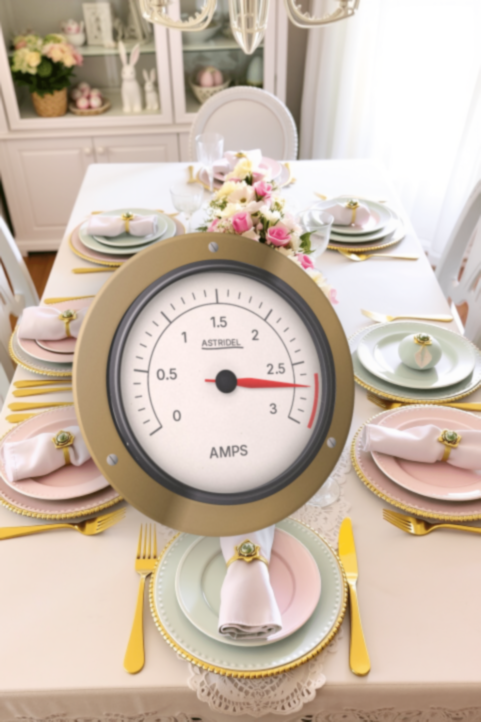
2.7 A
